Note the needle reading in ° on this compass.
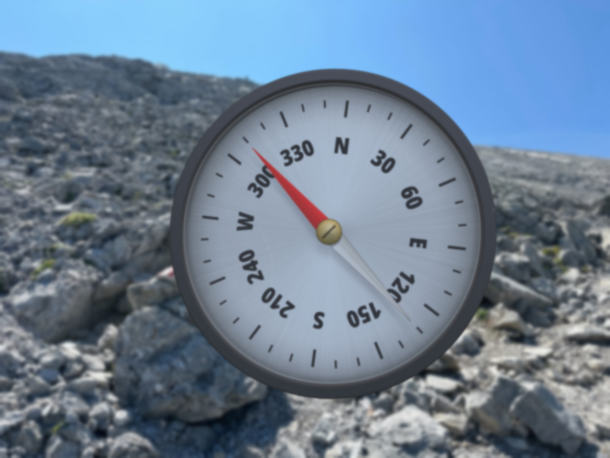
310 °
